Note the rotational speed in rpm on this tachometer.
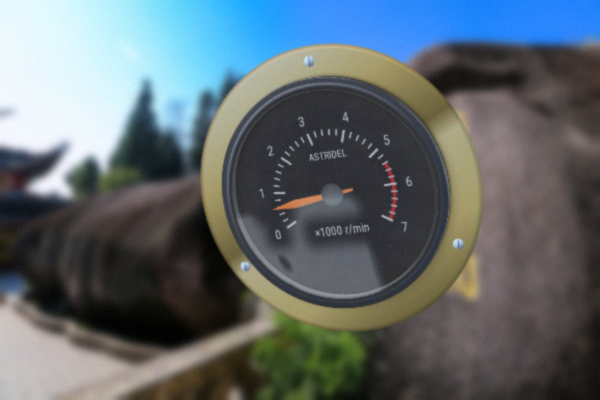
600 rpm
